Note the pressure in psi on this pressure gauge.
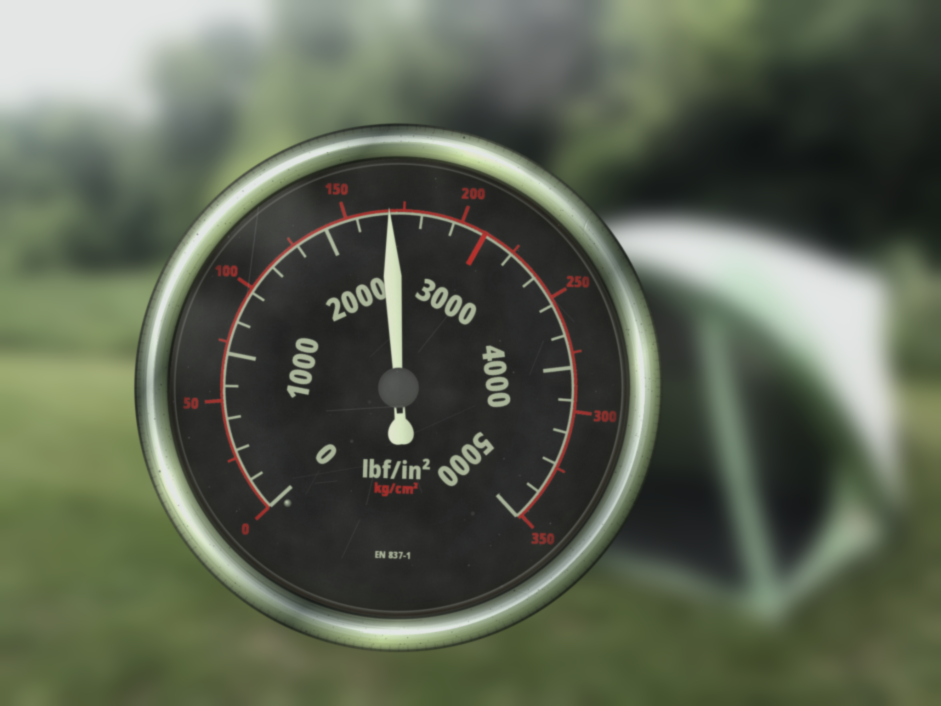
2400 psi
